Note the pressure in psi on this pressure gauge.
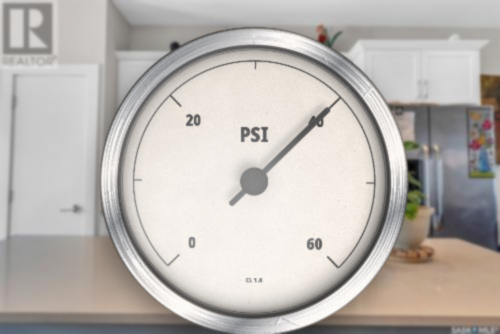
40 psi
